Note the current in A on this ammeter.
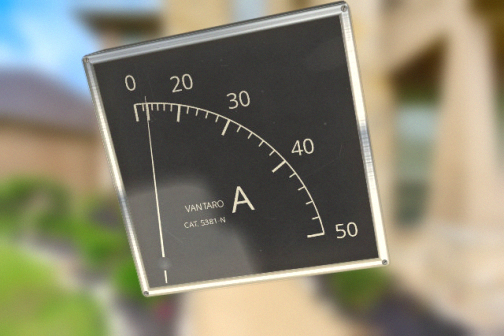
10 A
